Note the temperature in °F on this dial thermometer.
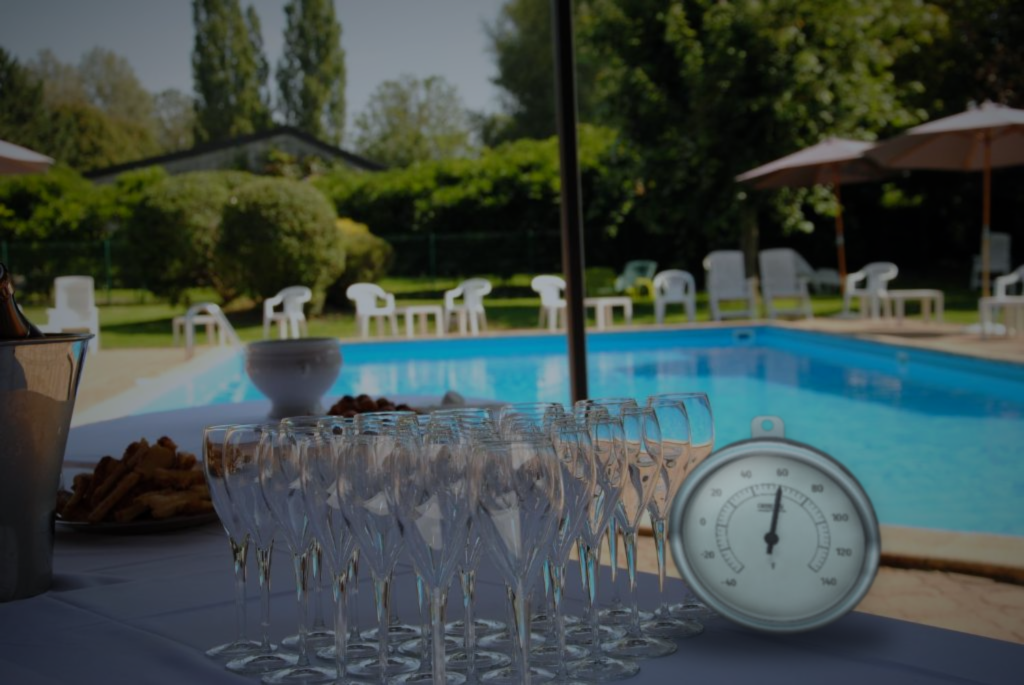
60 °F
